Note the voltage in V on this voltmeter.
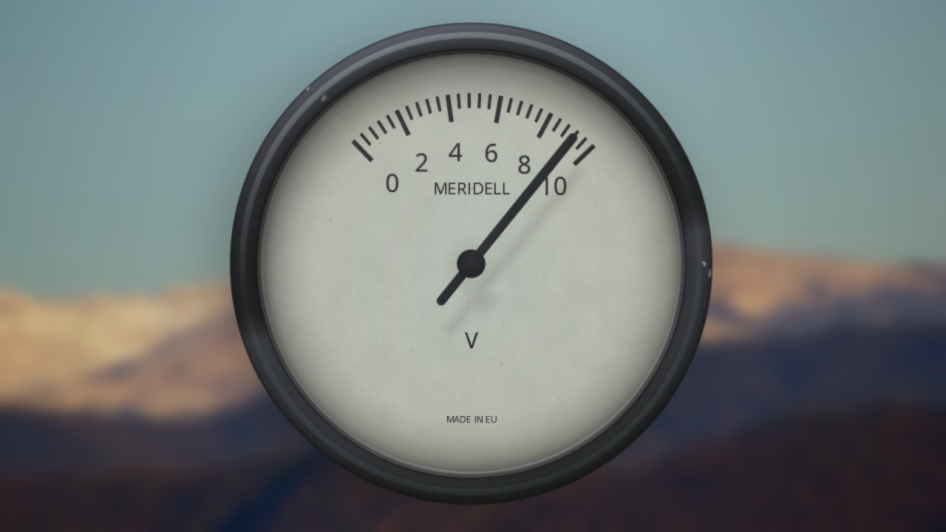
9.2 V
